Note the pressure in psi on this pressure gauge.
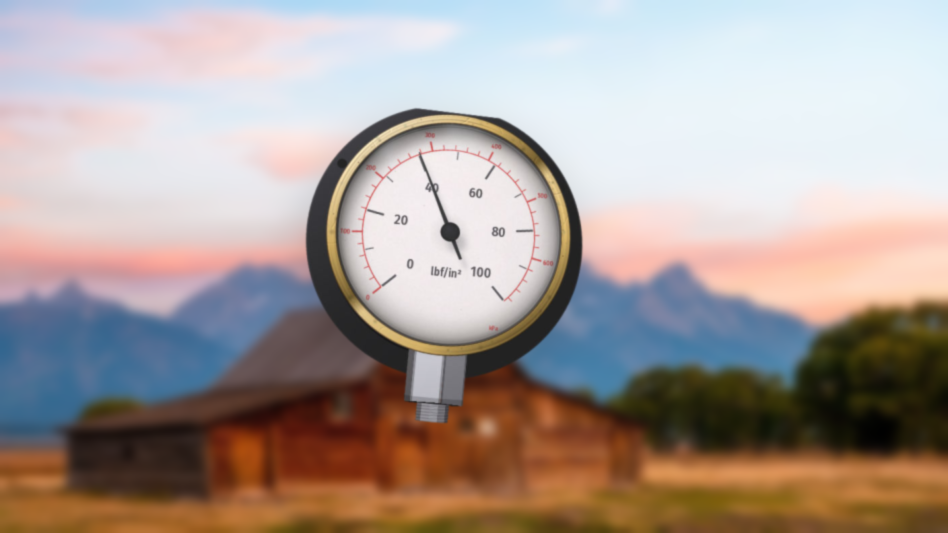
40 psi
